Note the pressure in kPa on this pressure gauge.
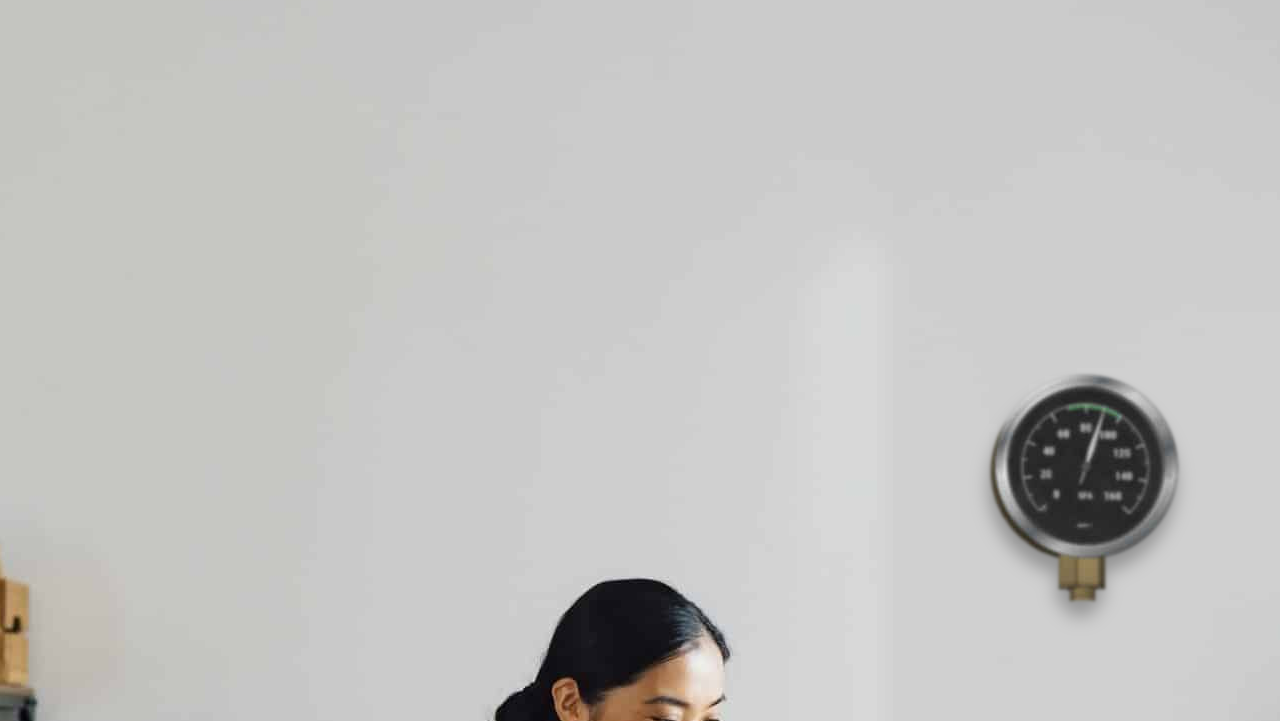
90 kPa
